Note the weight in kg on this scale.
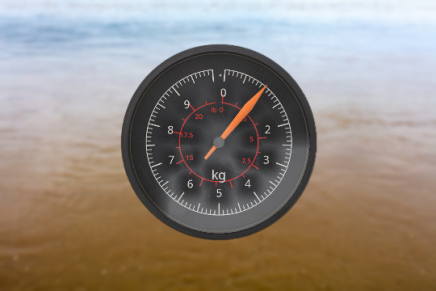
1 kg
